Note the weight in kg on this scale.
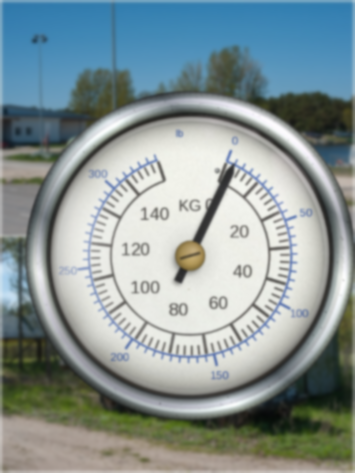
2 kg
